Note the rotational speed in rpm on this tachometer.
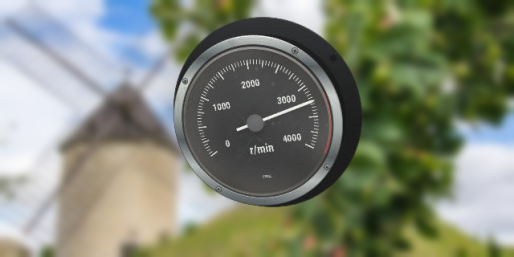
3250 rpm
